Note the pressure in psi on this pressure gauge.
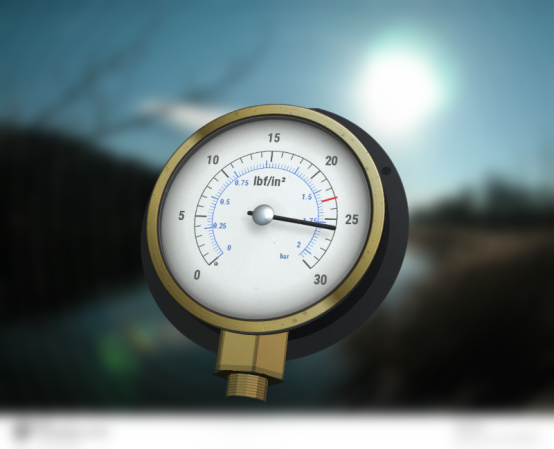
26 psi
